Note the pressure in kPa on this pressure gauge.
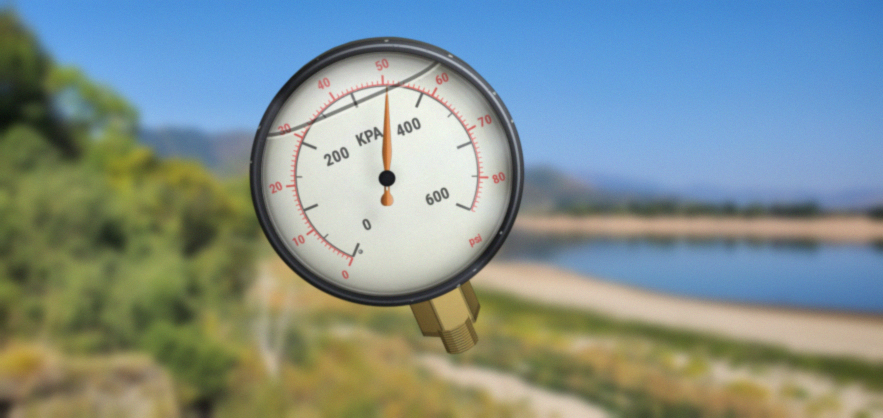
350 kPa
